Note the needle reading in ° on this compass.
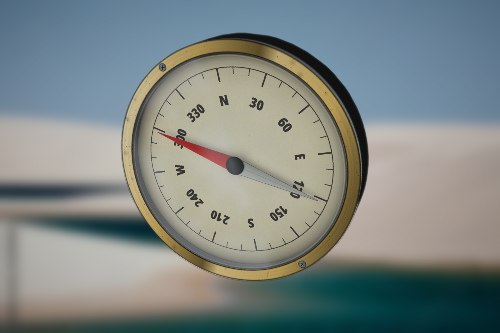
300 °
